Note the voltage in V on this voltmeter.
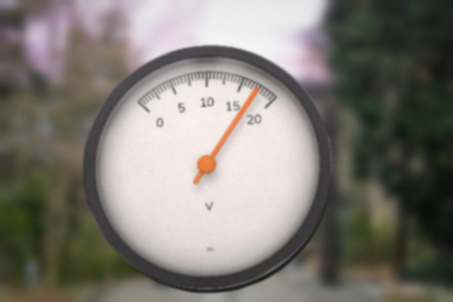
17.5 V
